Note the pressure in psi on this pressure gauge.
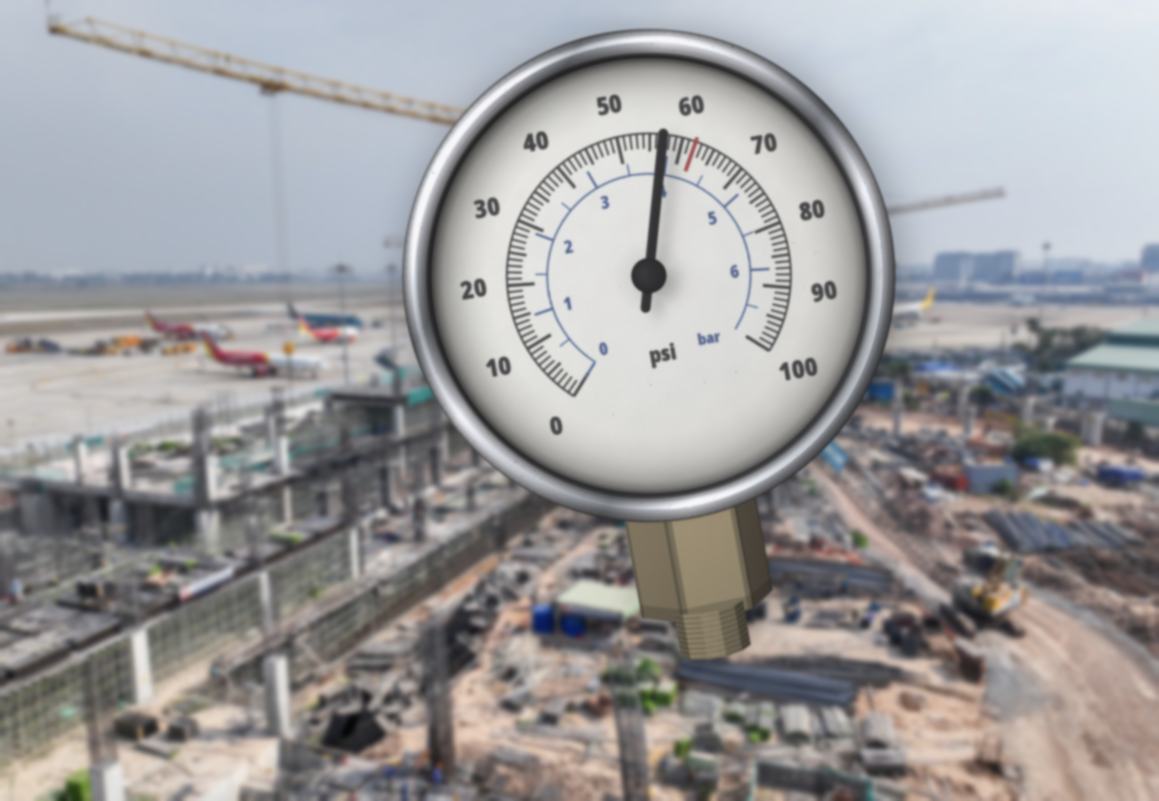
57 psi
